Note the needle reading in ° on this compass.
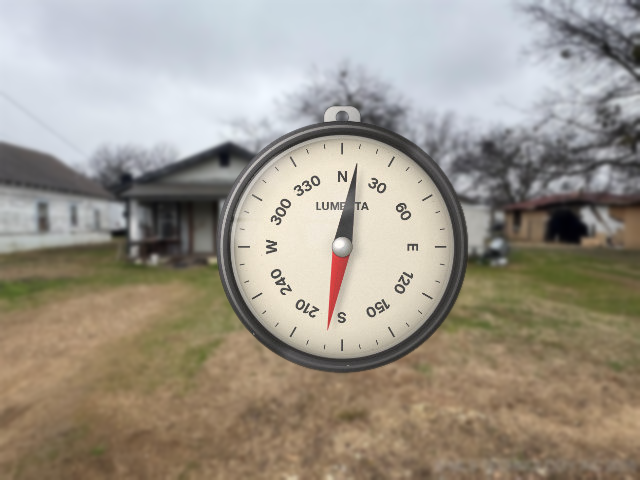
190 °
